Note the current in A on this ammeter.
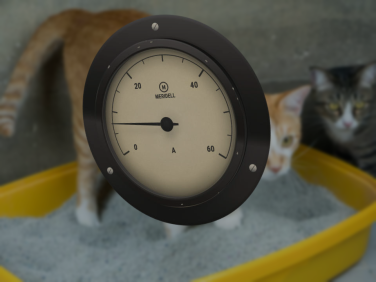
7.5 A
